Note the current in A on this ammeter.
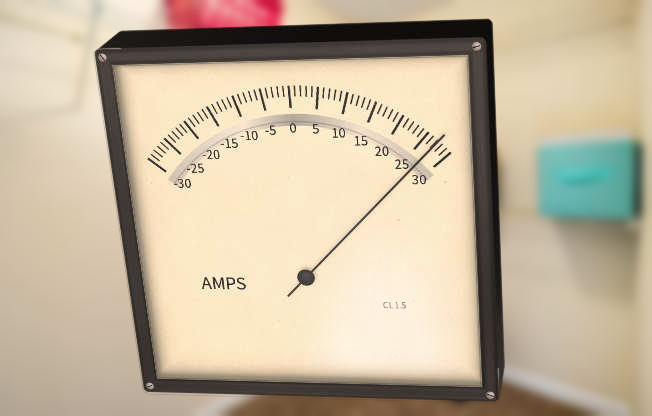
27 A
